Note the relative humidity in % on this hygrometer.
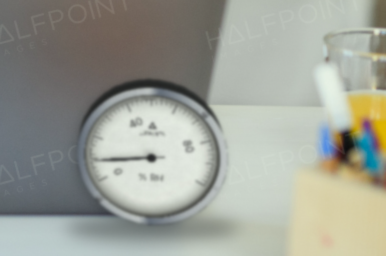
10 %
